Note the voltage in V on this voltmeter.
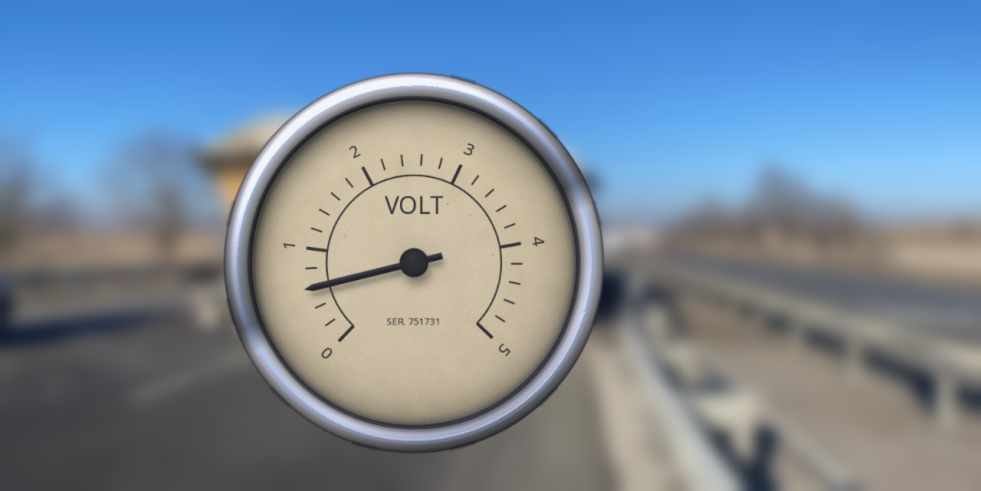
0.6 V
